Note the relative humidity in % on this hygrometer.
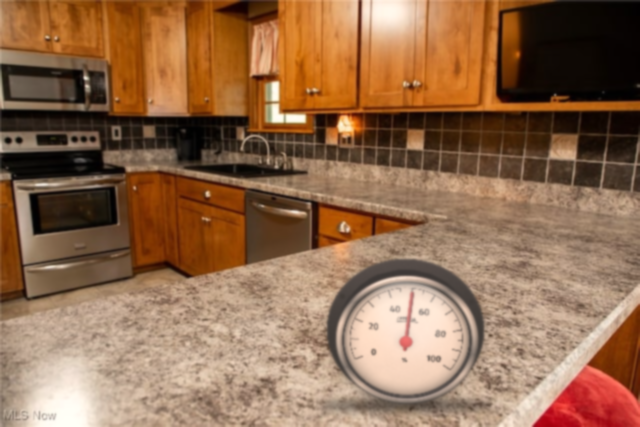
50 %
